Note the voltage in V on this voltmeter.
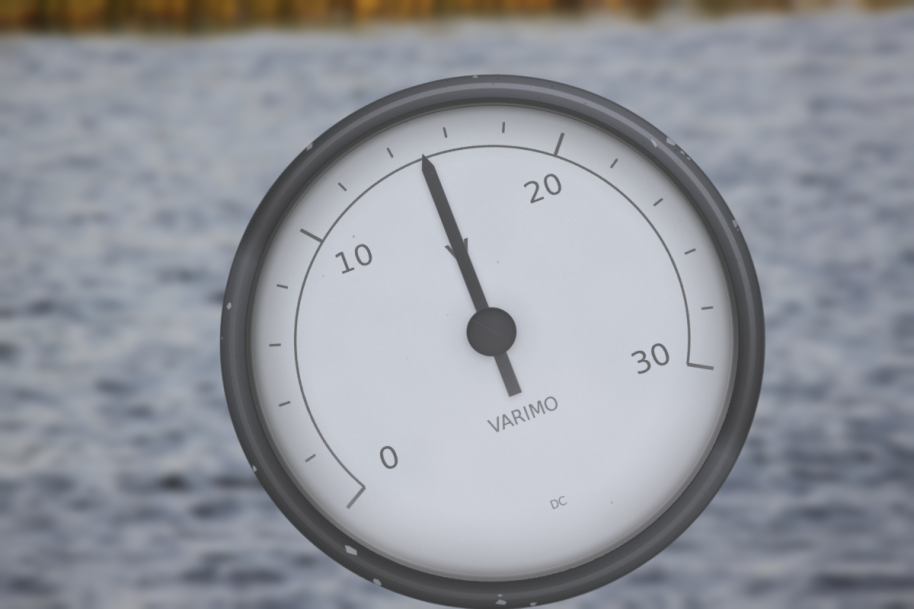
15 V
